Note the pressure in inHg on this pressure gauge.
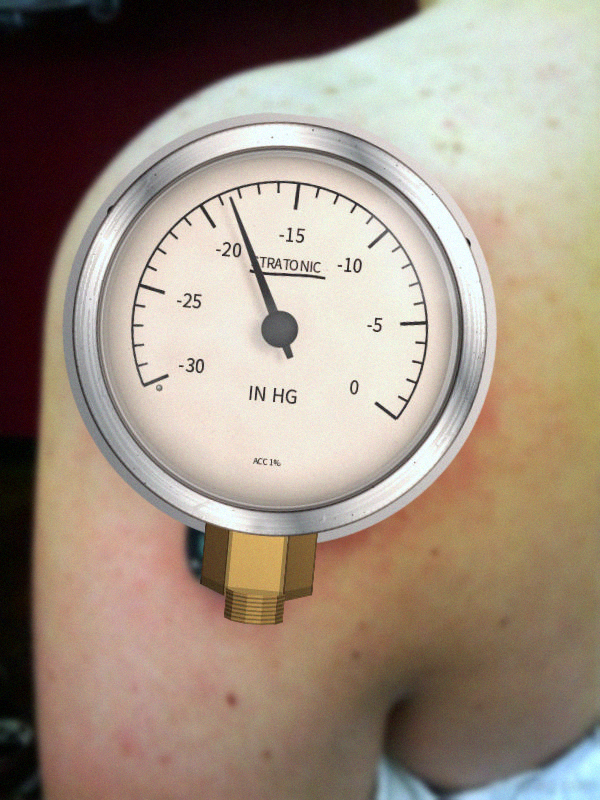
-18.5 inHg
